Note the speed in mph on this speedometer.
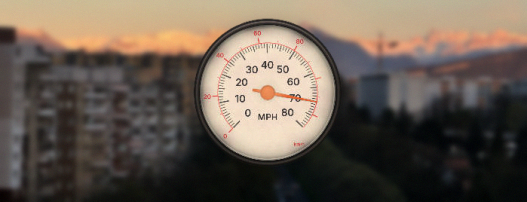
70 mph
